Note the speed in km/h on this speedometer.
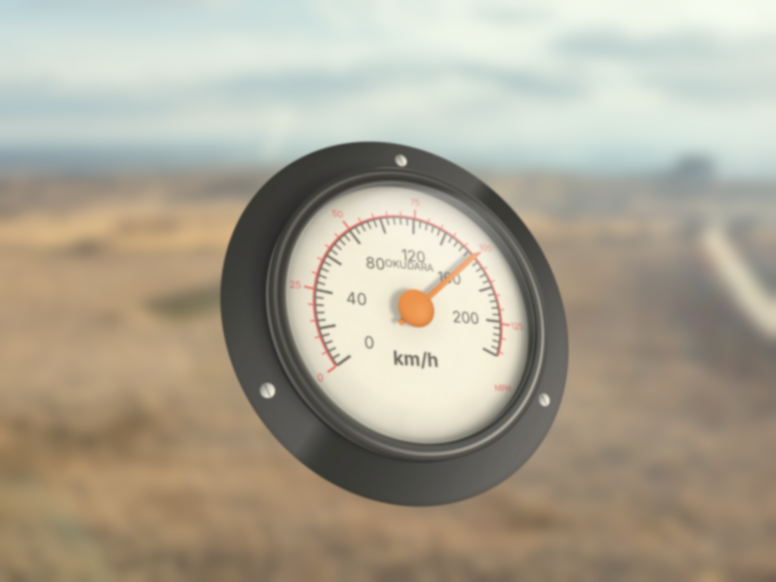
160 km/h
